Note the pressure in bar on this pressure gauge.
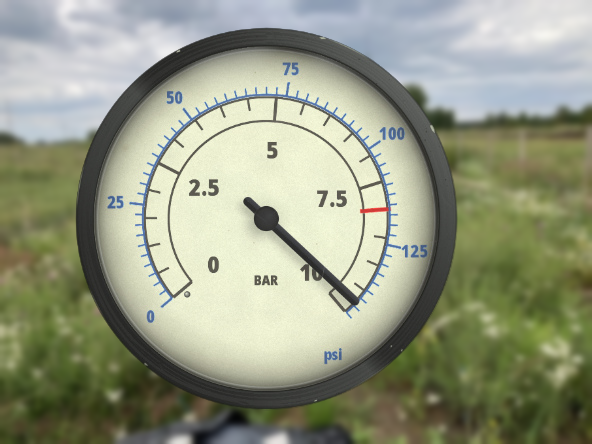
9.75 bar
